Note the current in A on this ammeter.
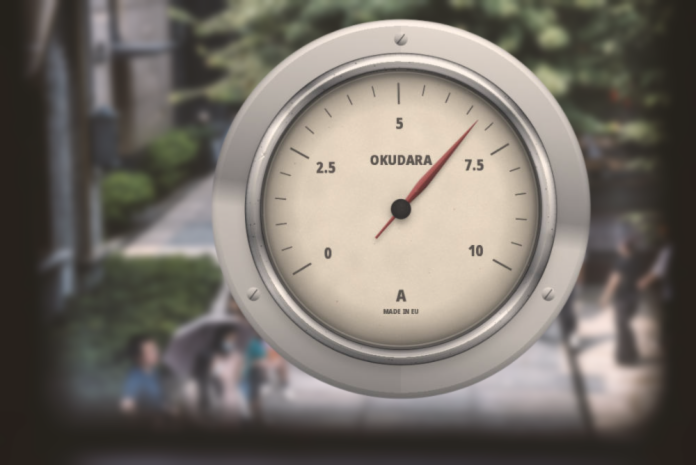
6.75 A
